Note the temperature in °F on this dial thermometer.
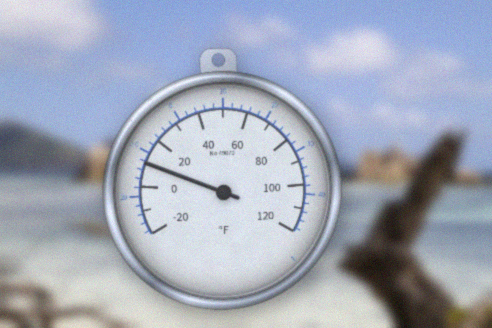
10 °F
